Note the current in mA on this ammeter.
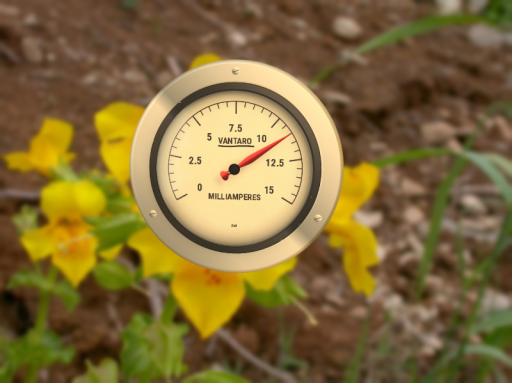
11 mA
